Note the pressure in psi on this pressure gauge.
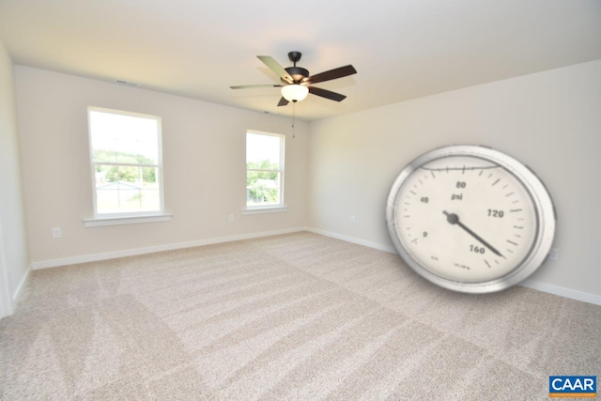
150 psi
